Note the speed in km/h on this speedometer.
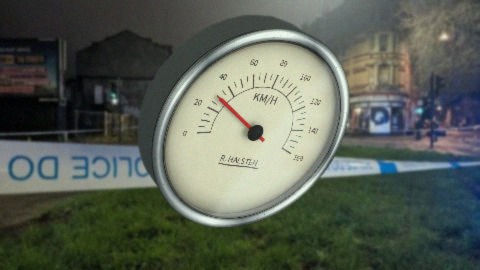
30 km/h
